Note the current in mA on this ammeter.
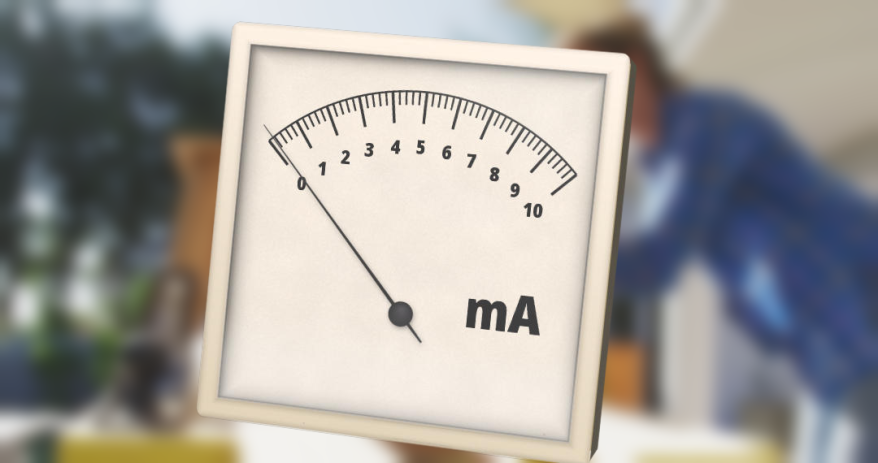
0.2 mA
